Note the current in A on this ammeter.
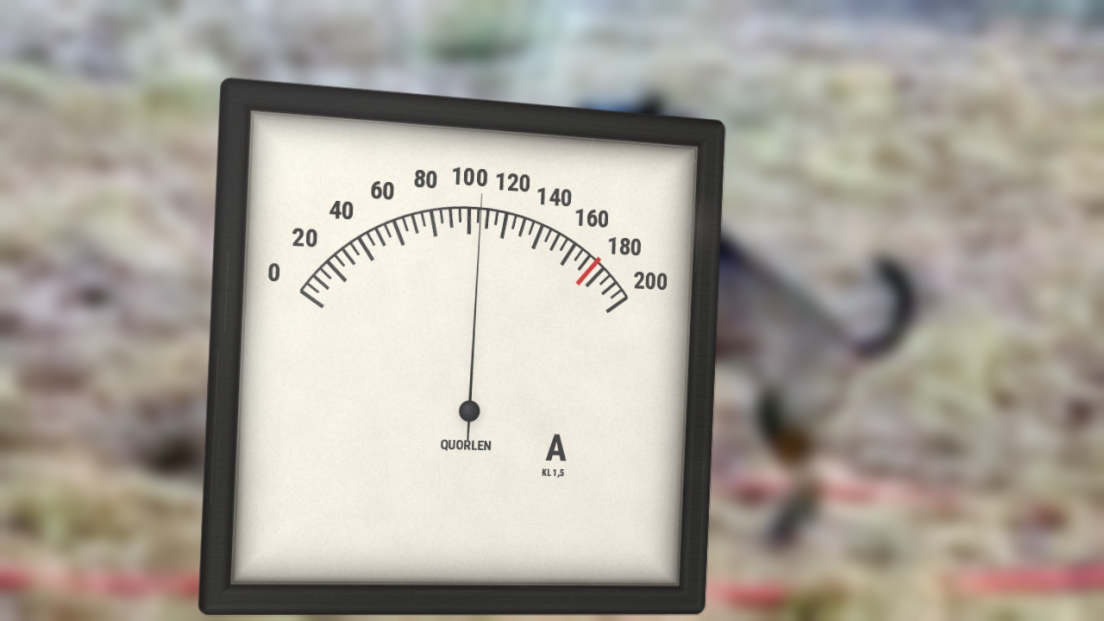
105 A
